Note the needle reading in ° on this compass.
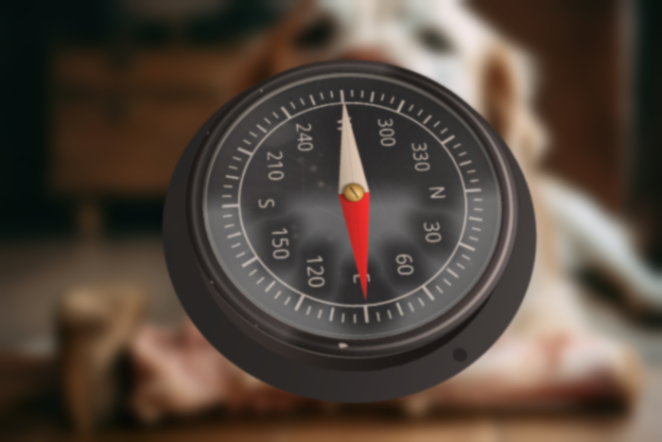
90 °
